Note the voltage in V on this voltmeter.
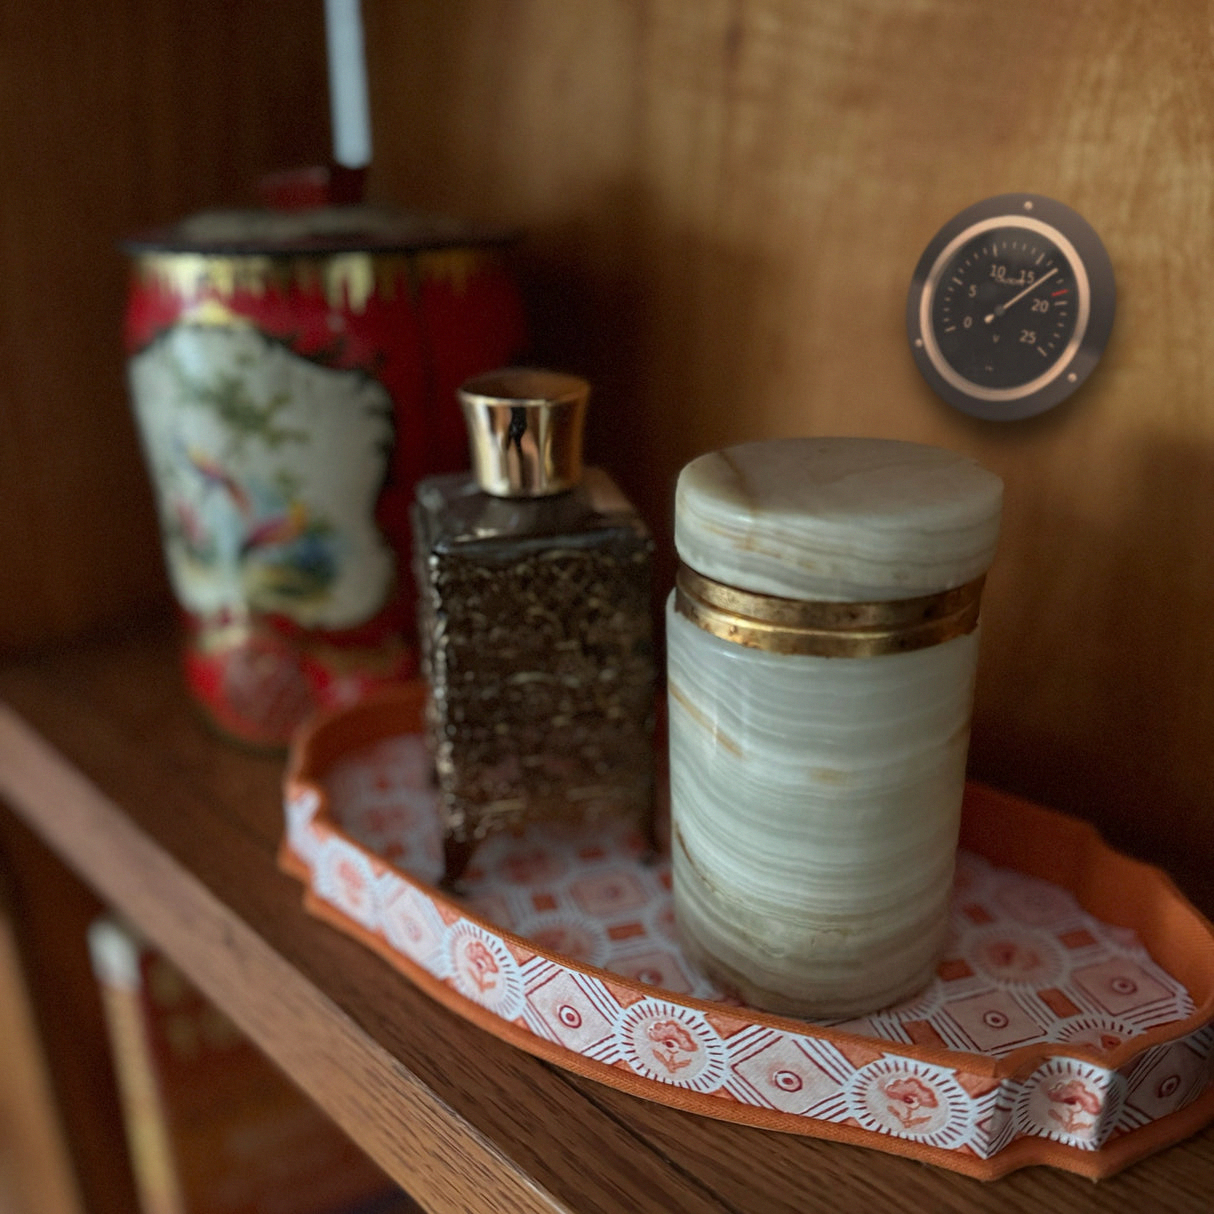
17 V
